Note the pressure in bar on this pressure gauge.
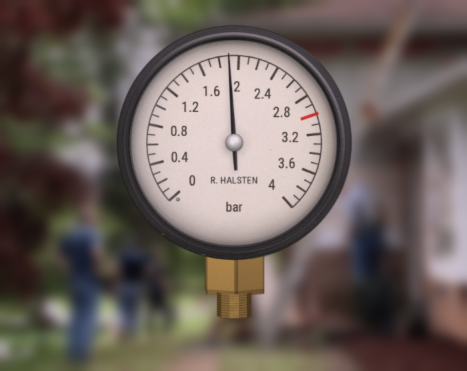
1.9 bar
